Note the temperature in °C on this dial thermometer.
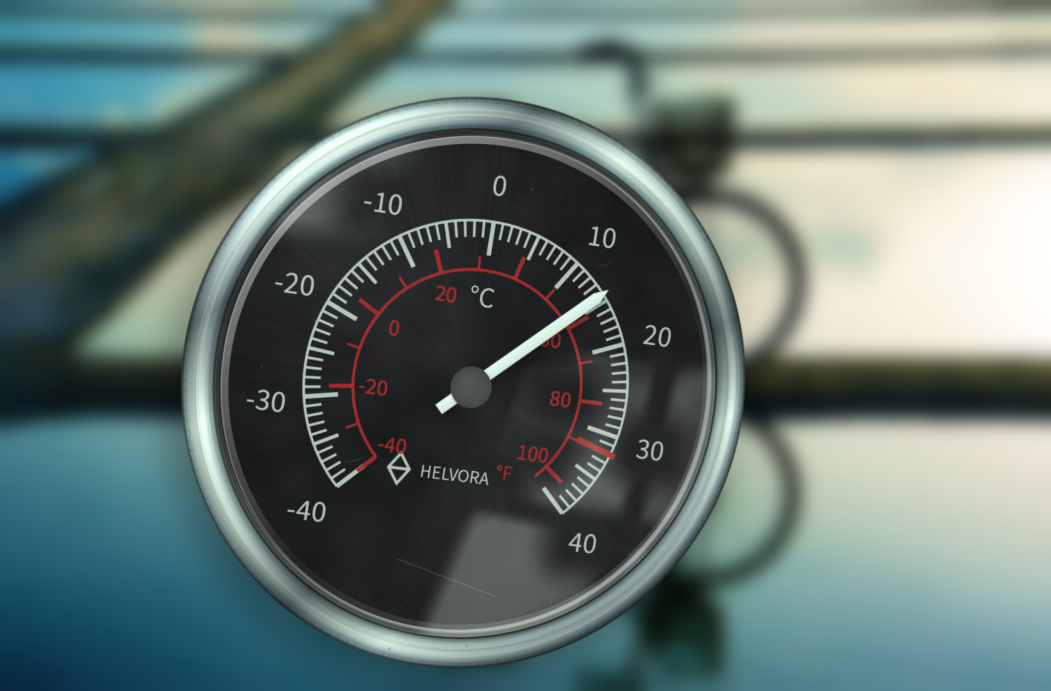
14 °C
